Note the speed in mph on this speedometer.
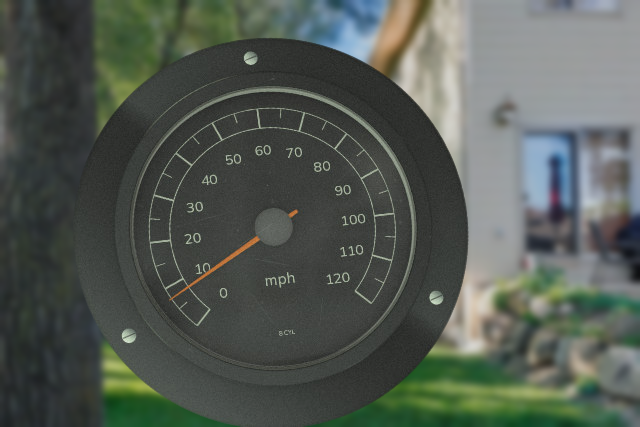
7.5 mph
